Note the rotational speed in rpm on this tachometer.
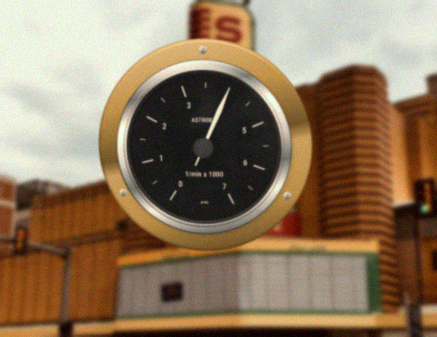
4000 rpm
